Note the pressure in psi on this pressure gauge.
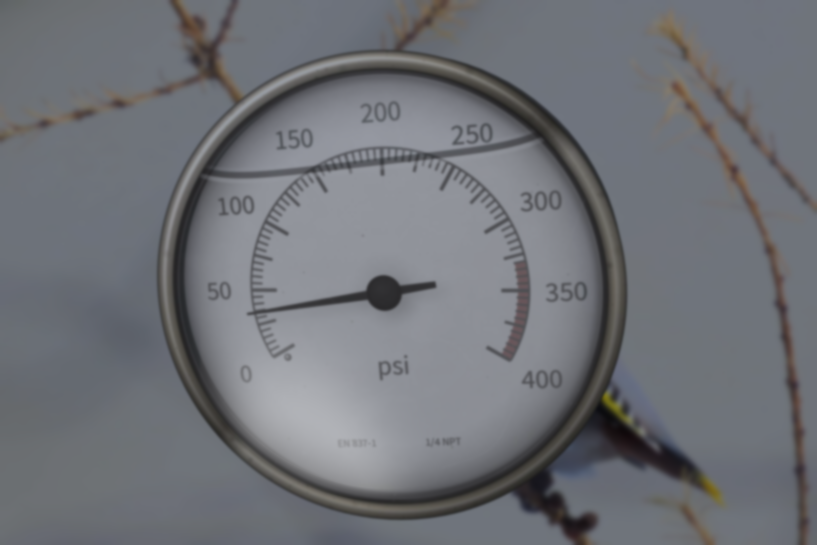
35 psi
